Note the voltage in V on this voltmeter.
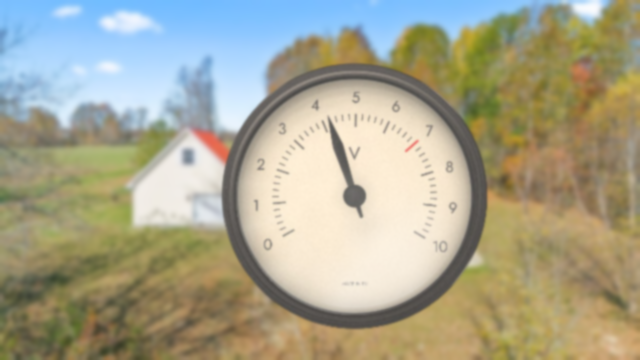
4.2 V
